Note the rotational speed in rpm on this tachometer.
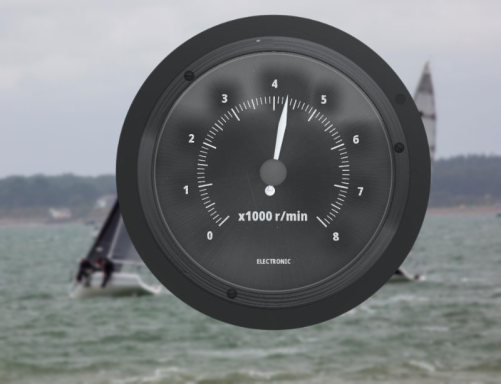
4300 rpm
